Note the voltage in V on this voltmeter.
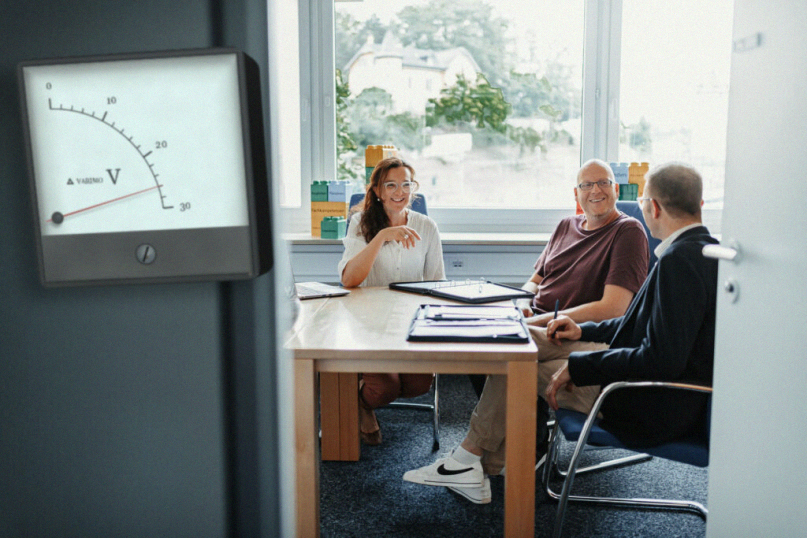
26 V
